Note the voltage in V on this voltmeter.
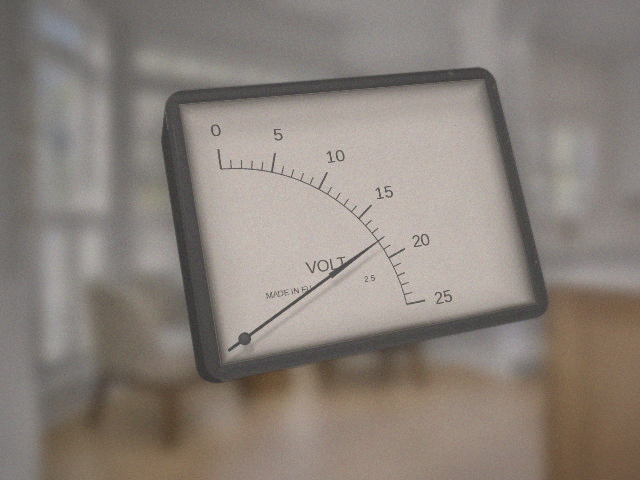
18 V
